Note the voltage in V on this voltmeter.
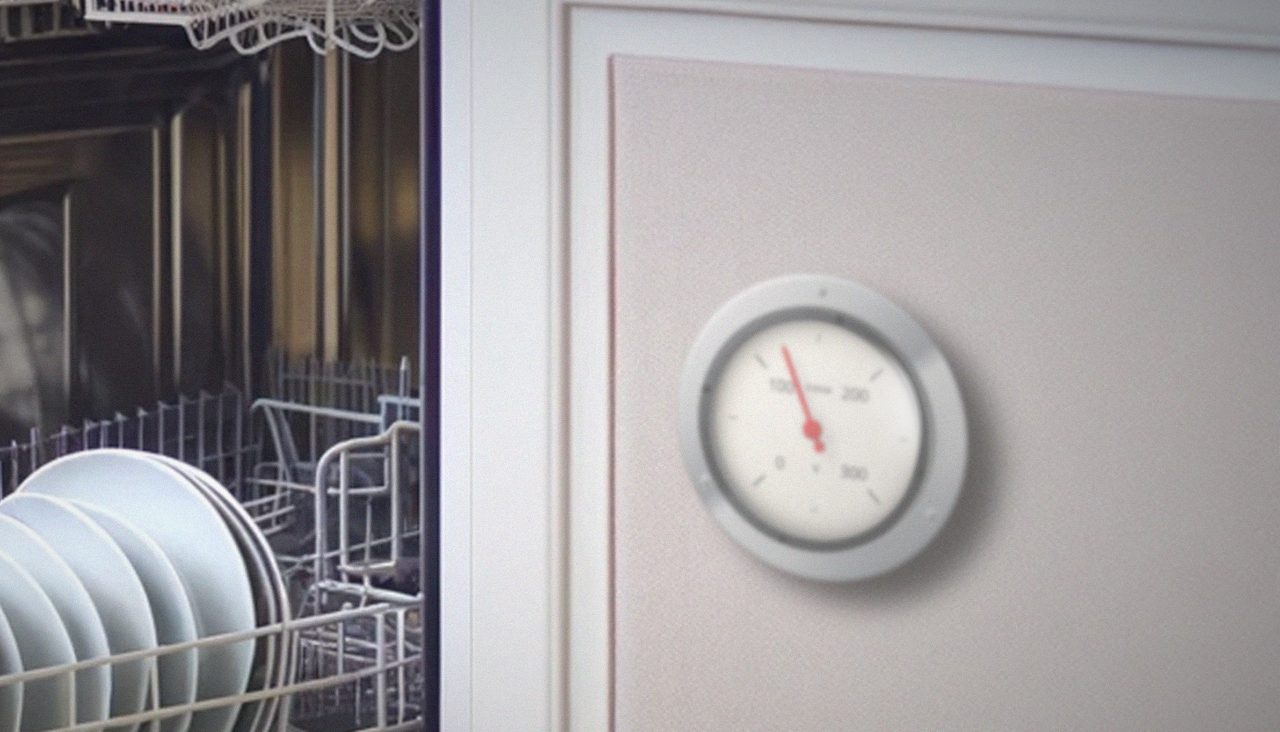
125 V
